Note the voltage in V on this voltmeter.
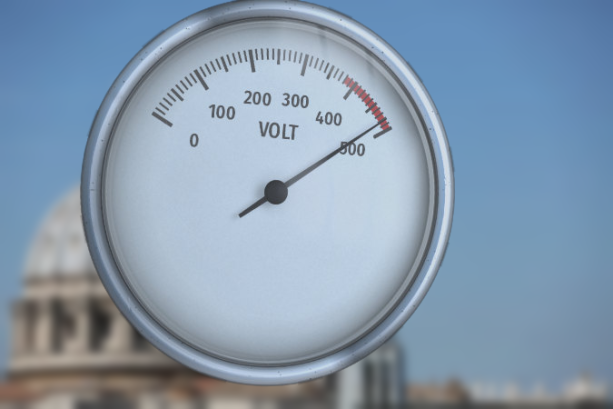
480 V
